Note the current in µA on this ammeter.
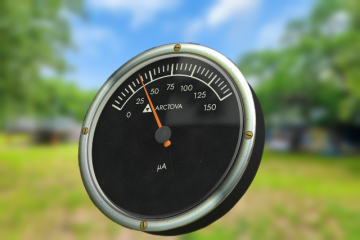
40 µA
